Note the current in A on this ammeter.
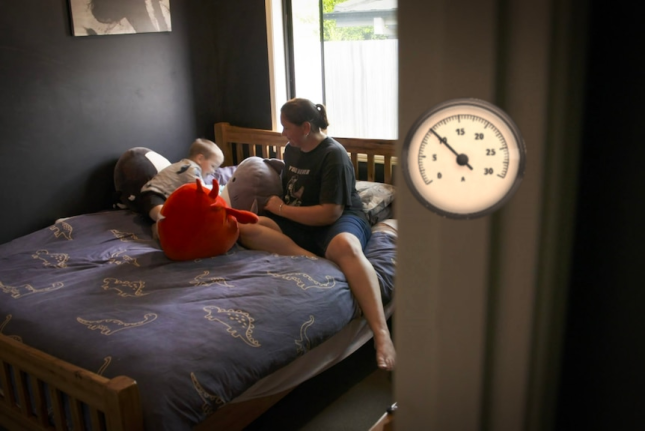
10 A
